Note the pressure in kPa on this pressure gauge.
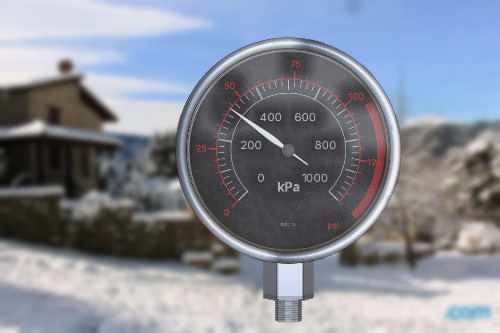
300 kPa
